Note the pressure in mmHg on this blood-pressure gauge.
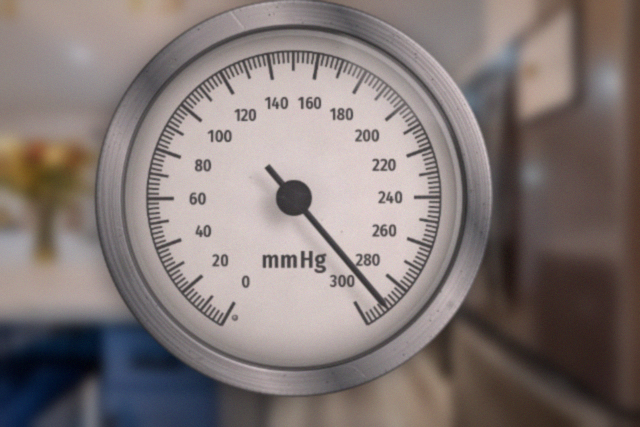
290 mmHg
